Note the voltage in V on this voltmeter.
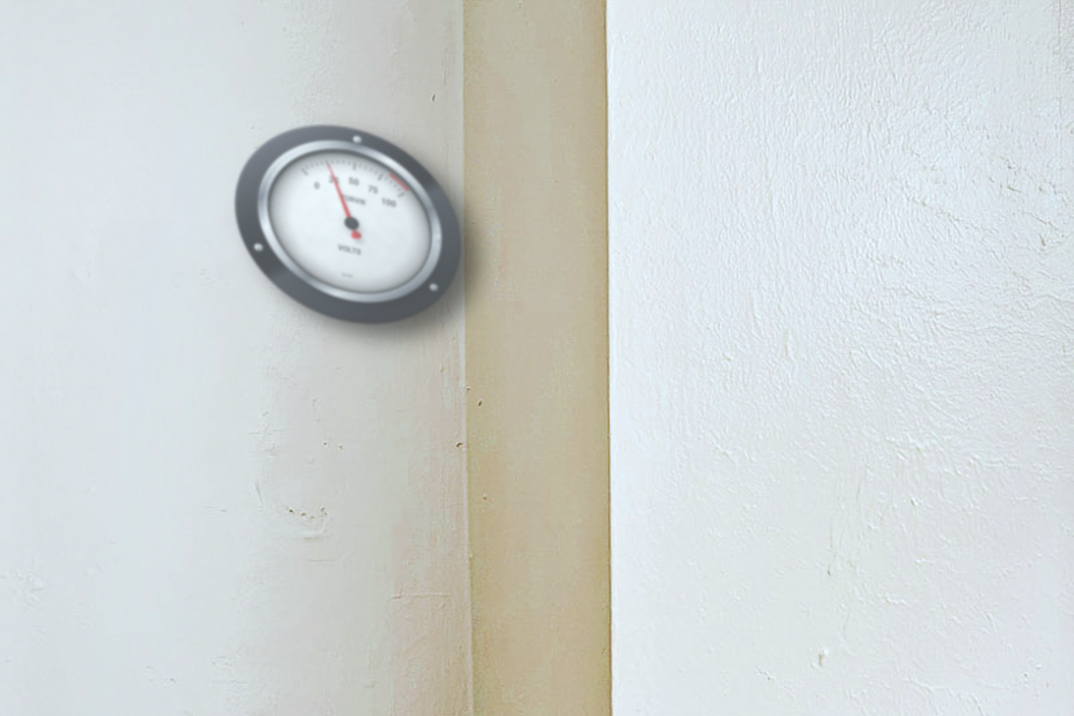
25 V
